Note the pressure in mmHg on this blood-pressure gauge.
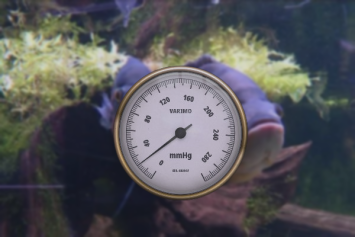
20 mmHg
